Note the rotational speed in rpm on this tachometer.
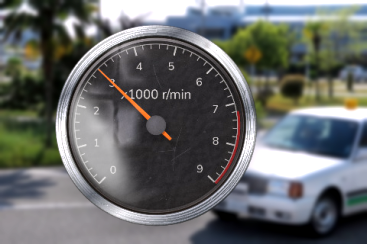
3000 rpm
